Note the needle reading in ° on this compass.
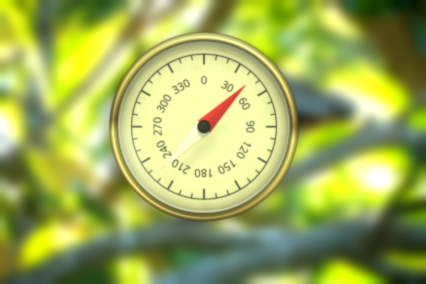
45 °
